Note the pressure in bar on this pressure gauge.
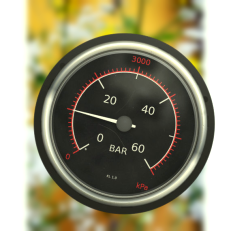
10 bar
